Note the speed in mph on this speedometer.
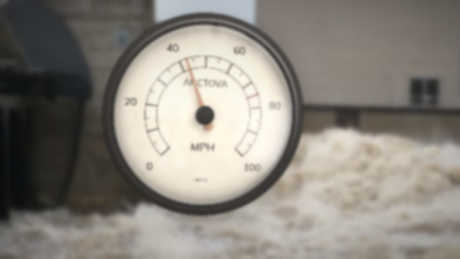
42.5 mph
